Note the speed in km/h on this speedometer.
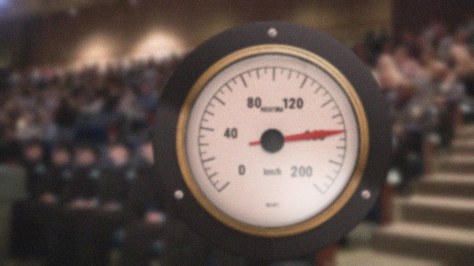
160 km/h
